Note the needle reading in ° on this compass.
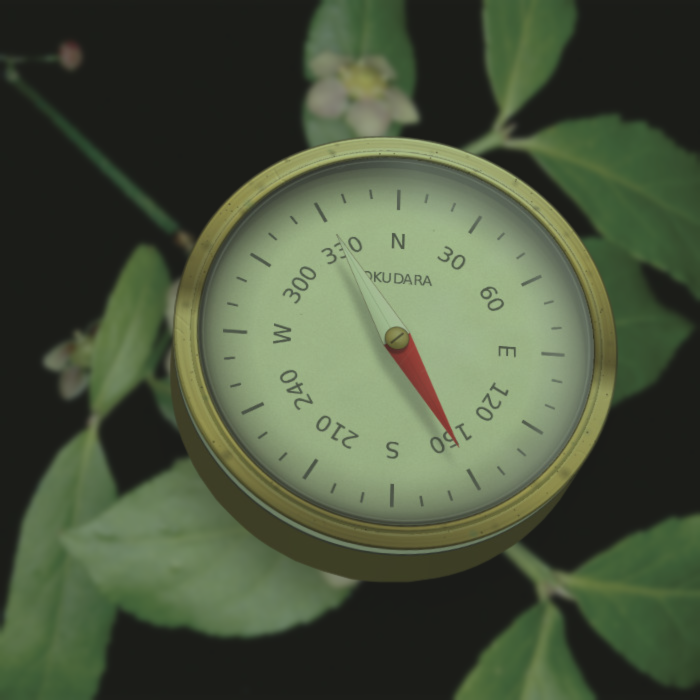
150 °
